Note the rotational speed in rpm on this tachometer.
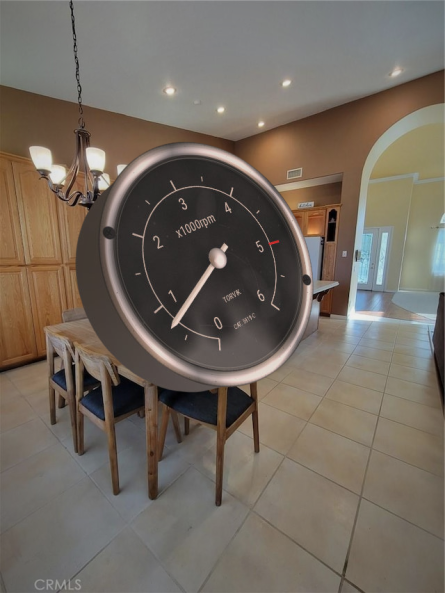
750 rpm
